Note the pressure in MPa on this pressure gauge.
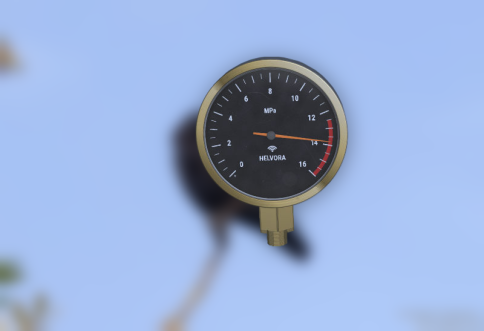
13.75 MPa
